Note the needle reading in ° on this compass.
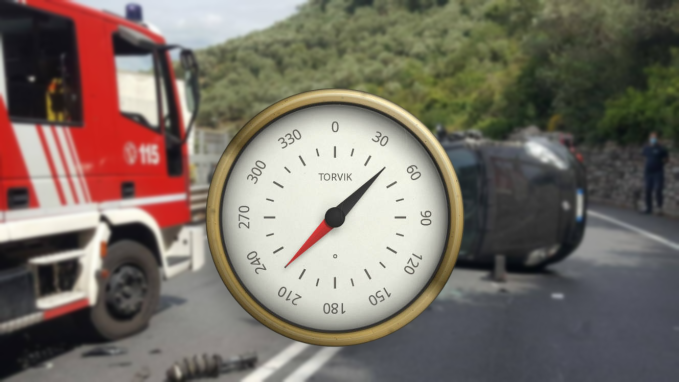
225 °
